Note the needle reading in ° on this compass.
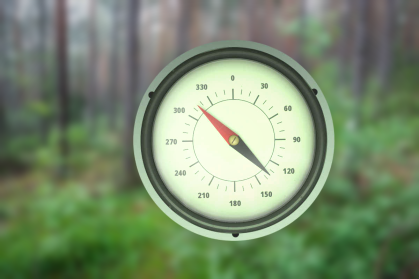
315 °
